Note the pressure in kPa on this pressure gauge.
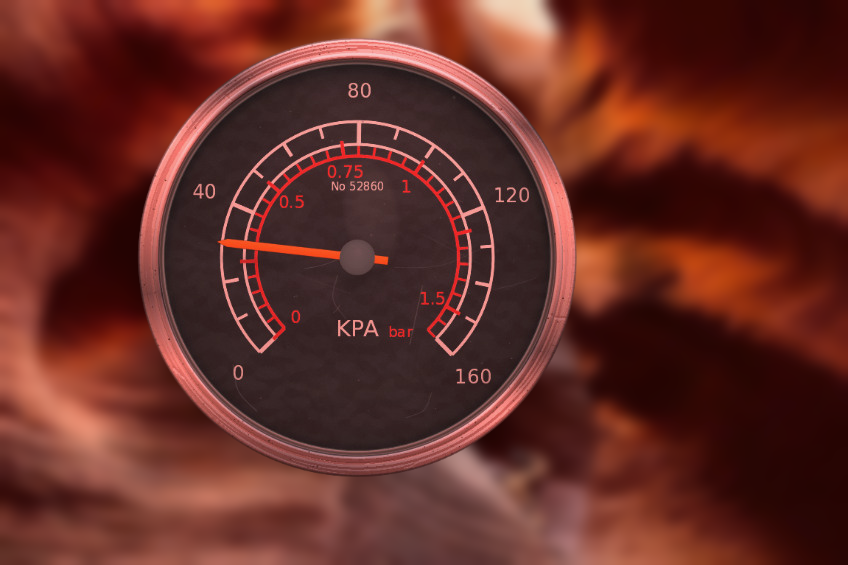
30 kPa
